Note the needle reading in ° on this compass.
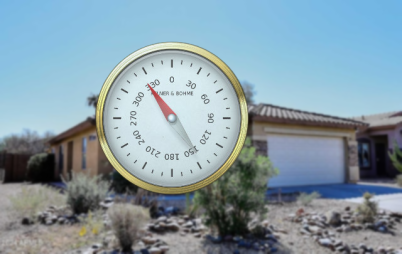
325 °
